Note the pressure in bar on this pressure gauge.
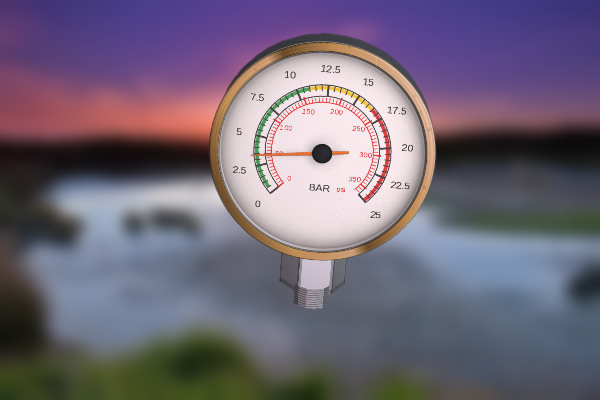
3.5 bar
